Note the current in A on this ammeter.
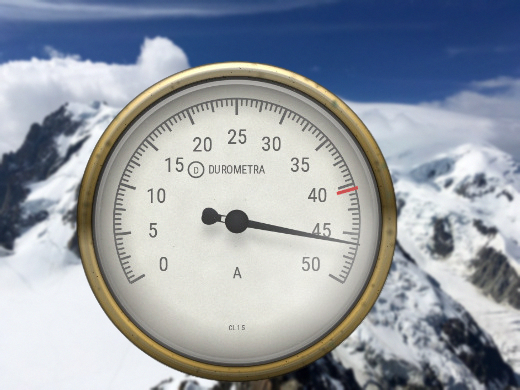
46 A
